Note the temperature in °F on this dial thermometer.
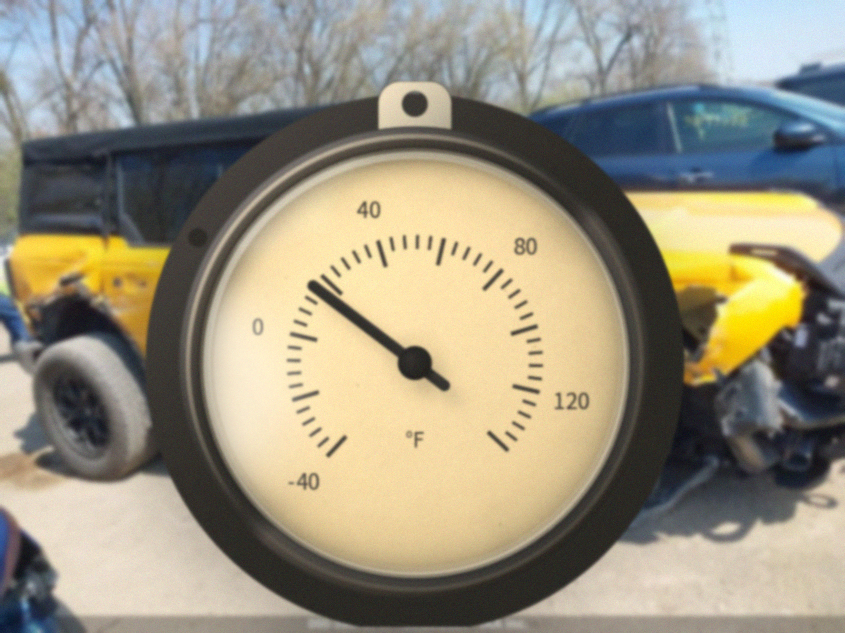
16 °F
